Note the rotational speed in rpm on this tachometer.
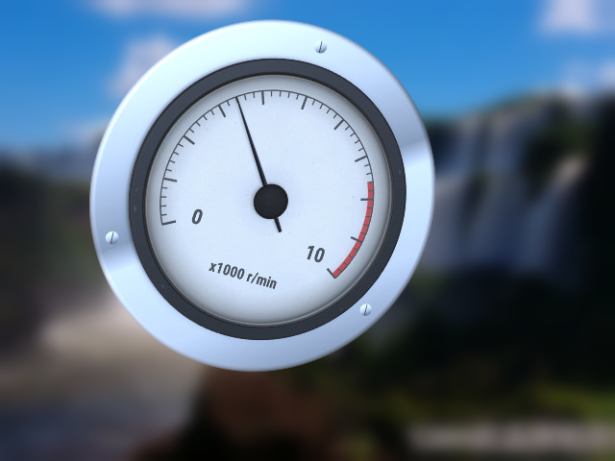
3400 rpm
